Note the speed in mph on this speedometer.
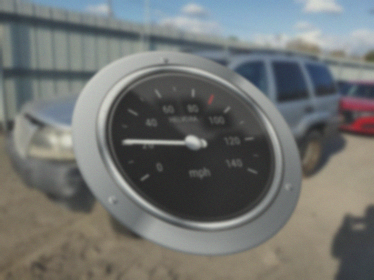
20 mph
